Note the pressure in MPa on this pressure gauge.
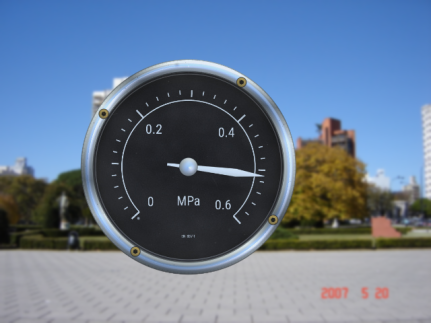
0.51 MPa
